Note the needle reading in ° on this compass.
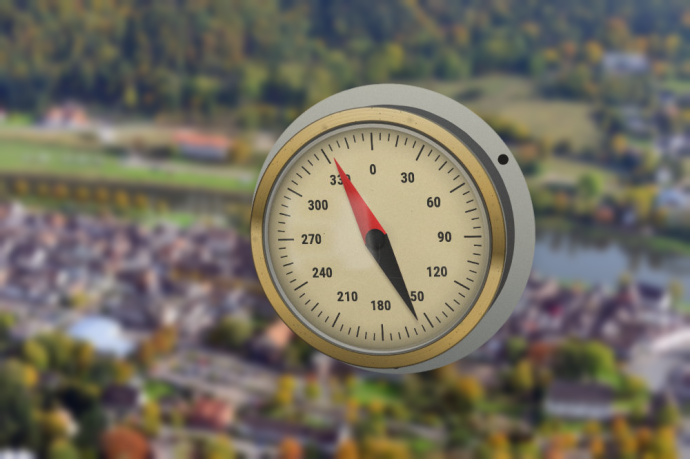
335 °
